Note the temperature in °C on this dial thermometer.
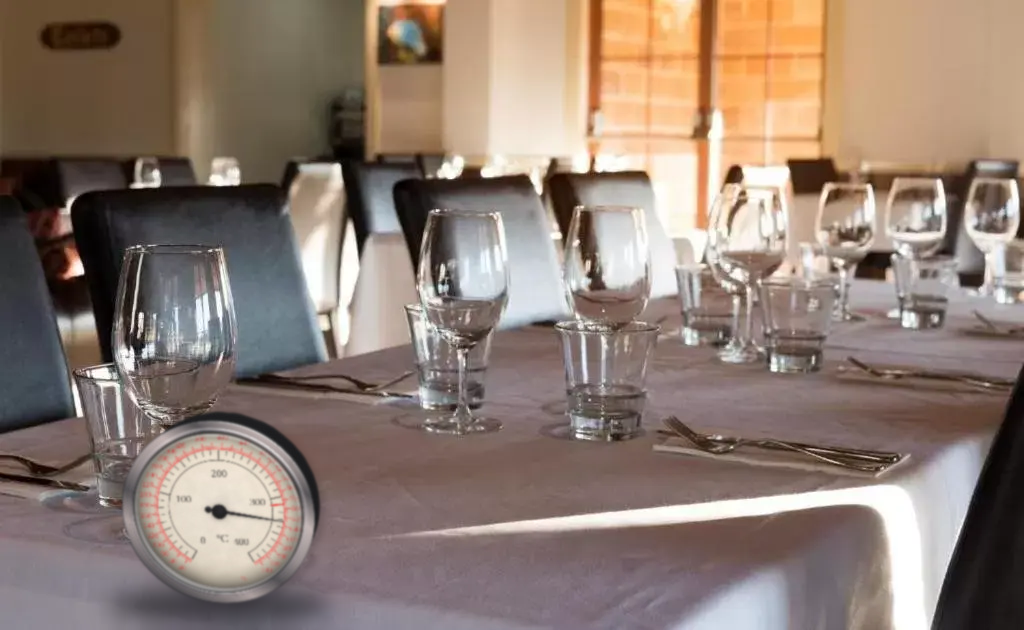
330 °C
